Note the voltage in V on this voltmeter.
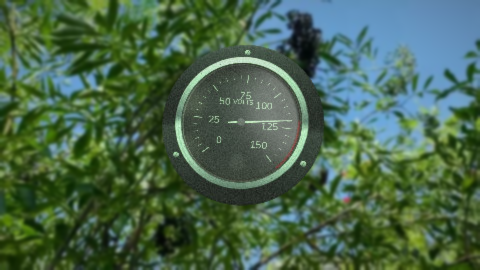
120 V
